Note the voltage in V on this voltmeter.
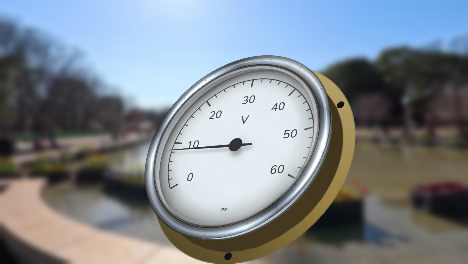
8 V
